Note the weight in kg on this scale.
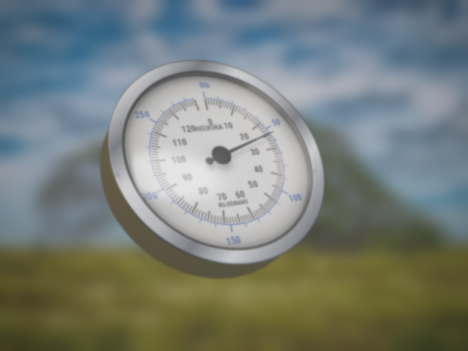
25 kg
